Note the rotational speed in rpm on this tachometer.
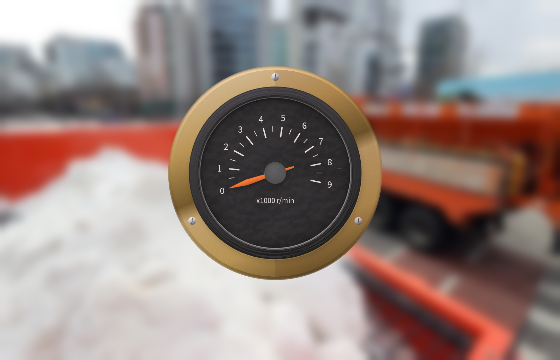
0 rpm
